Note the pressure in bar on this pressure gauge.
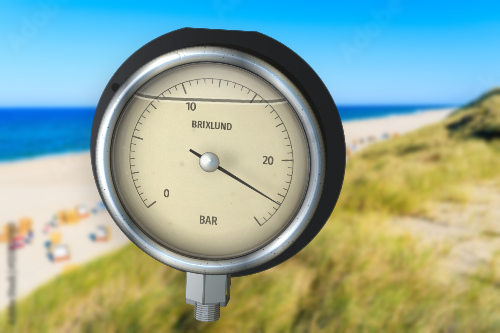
23 bar
